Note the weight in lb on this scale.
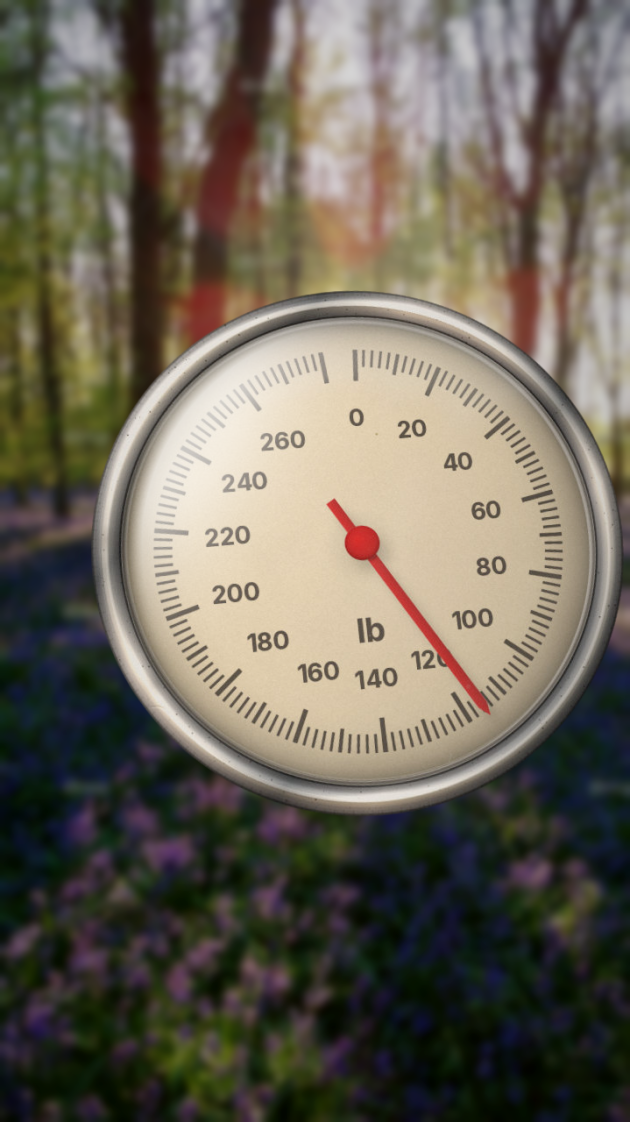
116 lb
